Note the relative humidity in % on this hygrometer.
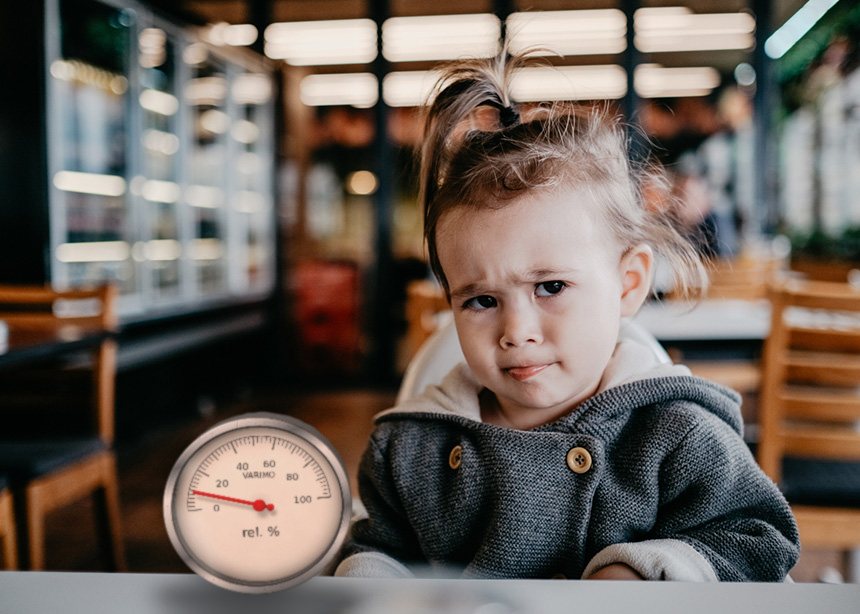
10 %
